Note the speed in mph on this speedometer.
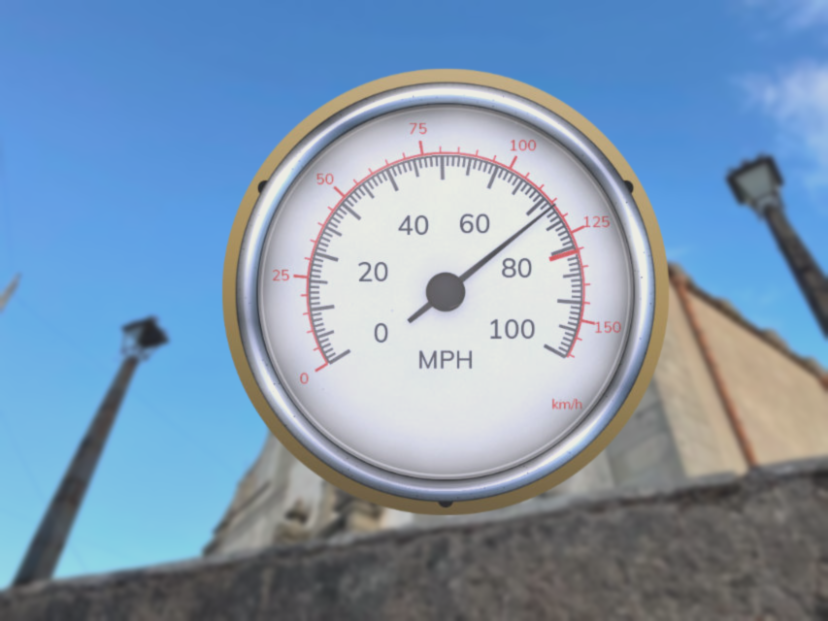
72 mph
